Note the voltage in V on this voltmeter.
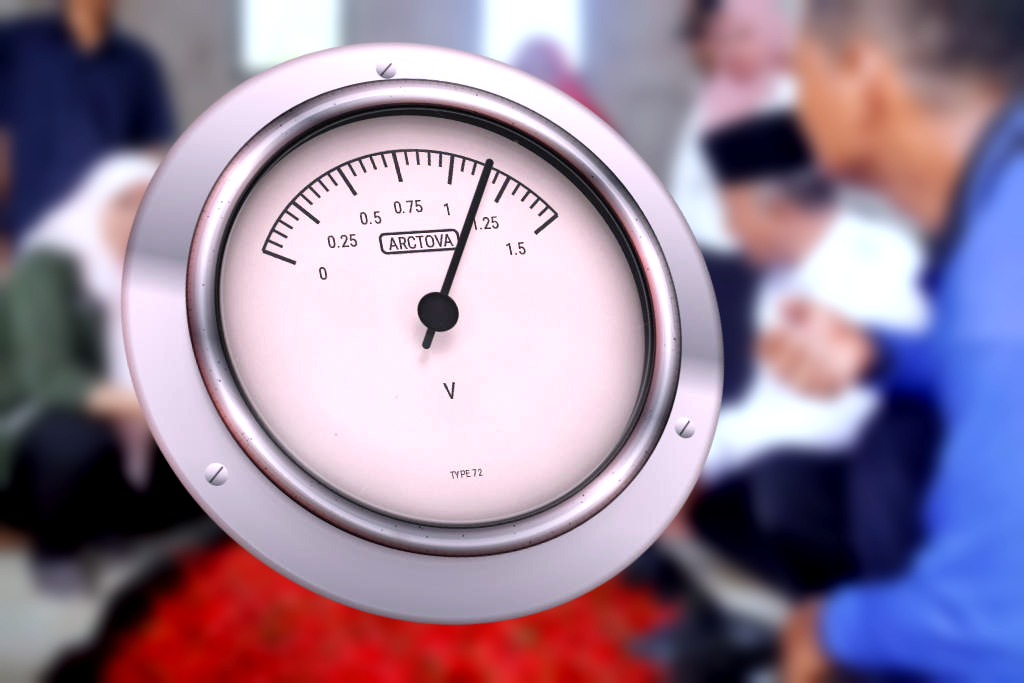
1.15 V
